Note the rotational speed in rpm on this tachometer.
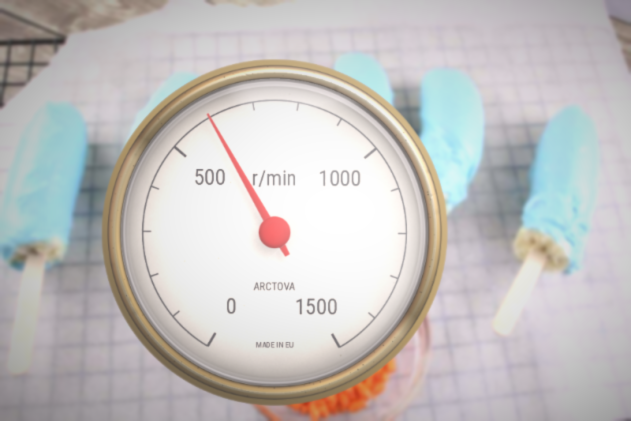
600 rpm
